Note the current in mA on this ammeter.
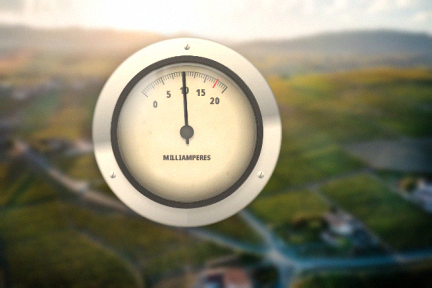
10 mA
